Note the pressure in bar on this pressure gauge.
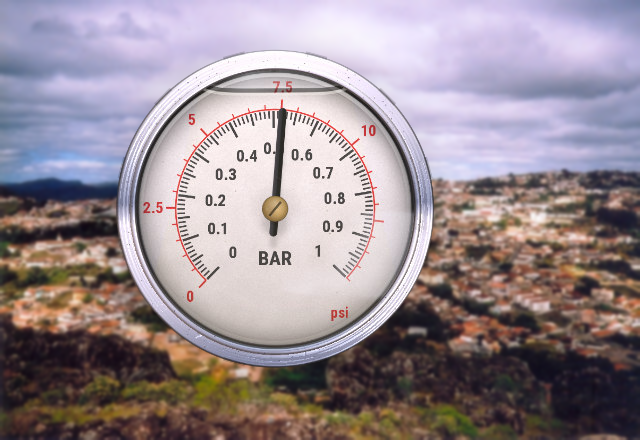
0.52 bar
